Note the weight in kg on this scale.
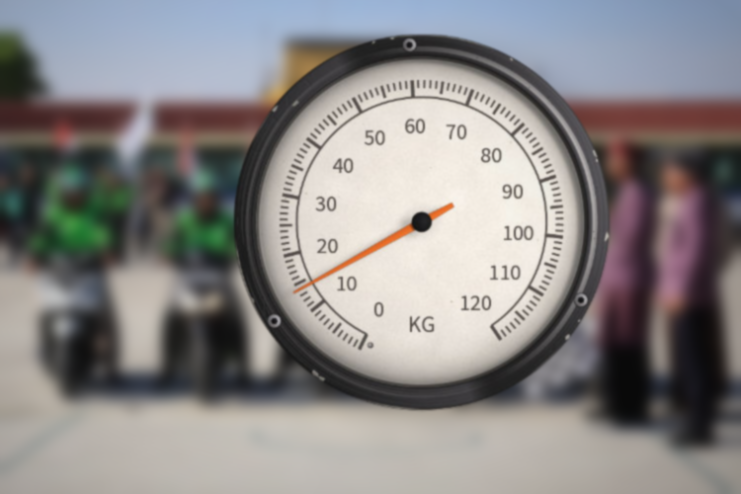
14 kg
